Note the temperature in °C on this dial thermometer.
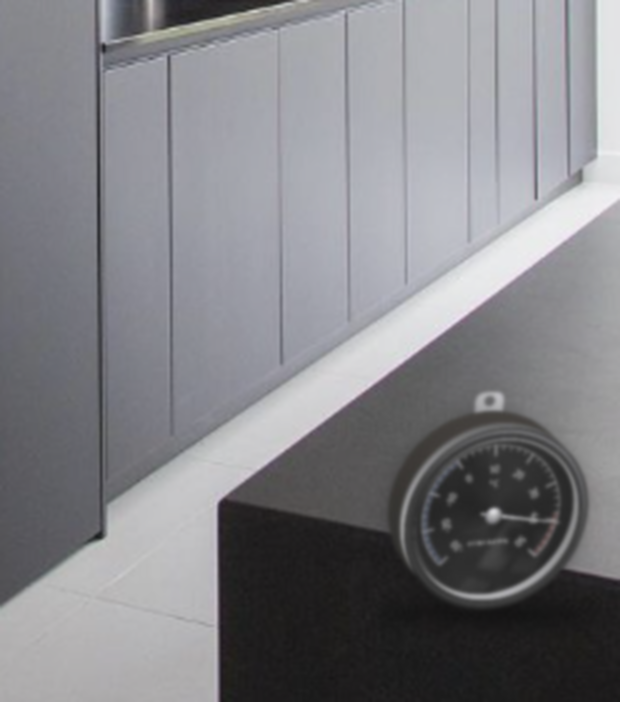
40 °C
